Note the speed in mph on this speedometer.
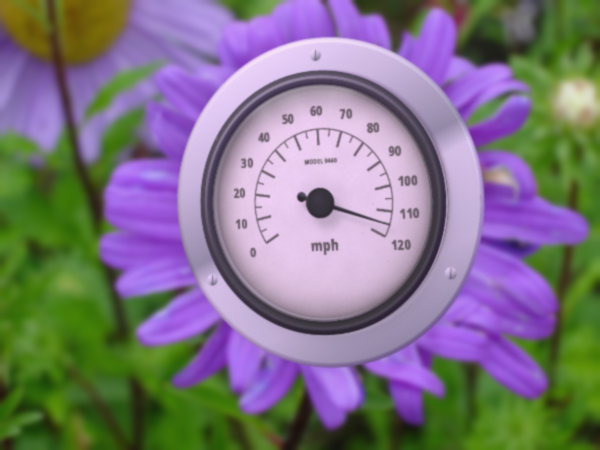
115 mph
